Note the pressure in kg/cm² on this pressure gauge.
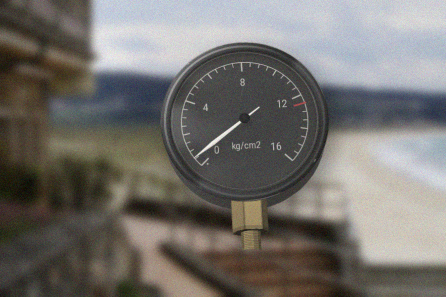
0.5 kg/cm²
